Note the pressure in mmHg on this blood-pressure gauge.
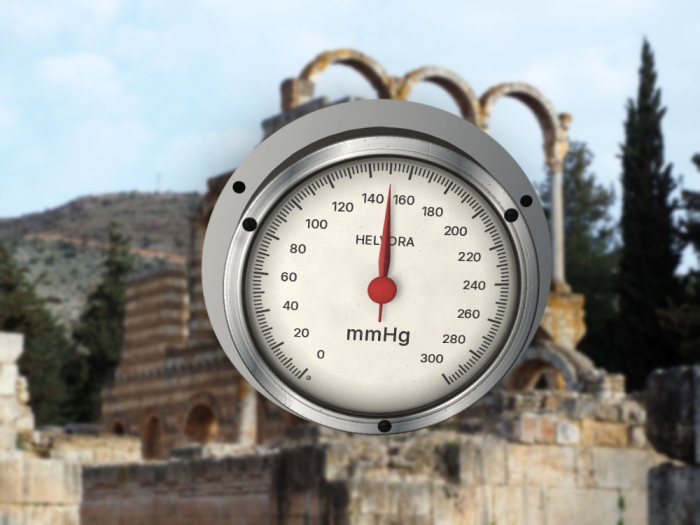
150 mmHg
